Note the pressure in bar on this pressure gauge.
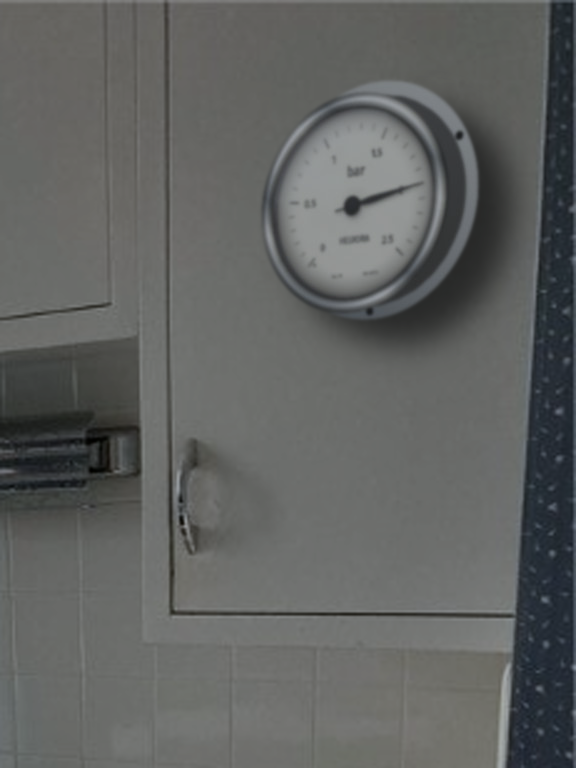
2 bar
